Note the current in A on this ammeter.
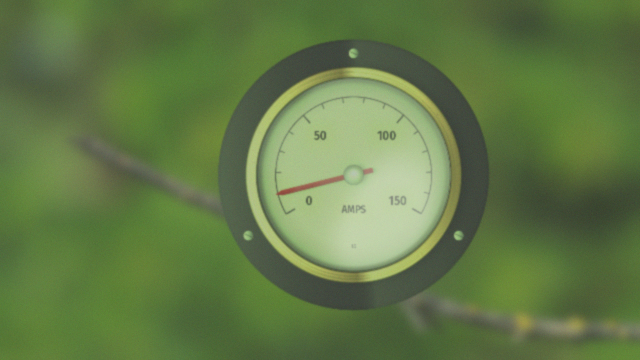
10 A
